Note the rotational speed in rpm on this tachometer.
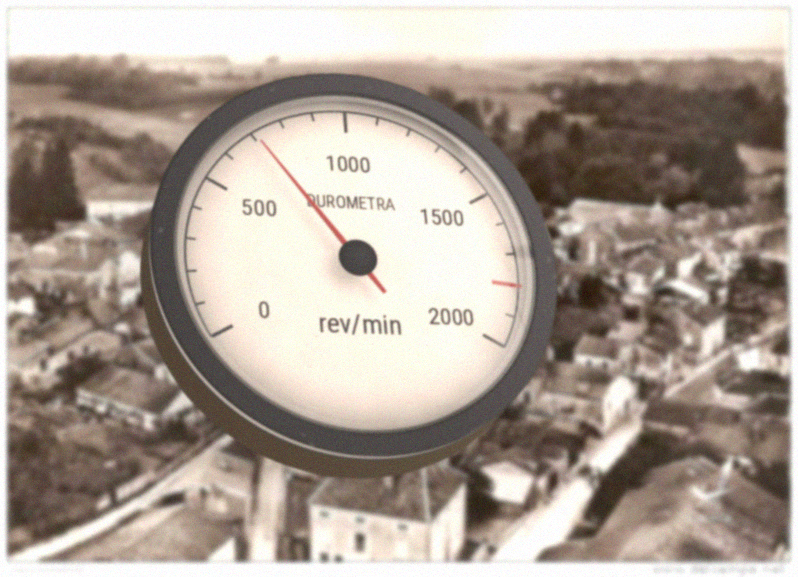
700 rpm
